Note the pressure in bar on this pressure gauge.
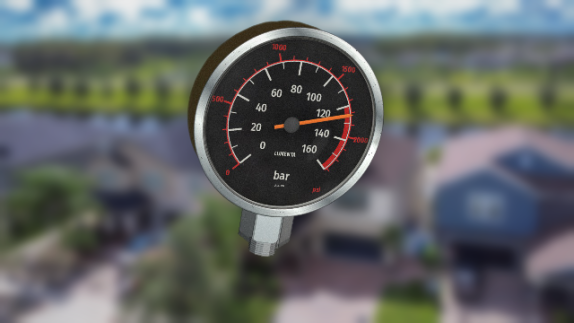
125 bar
